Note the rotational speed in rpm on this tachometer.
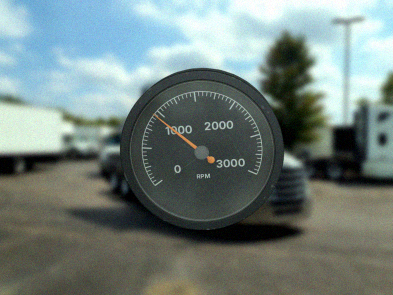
950 rpm
